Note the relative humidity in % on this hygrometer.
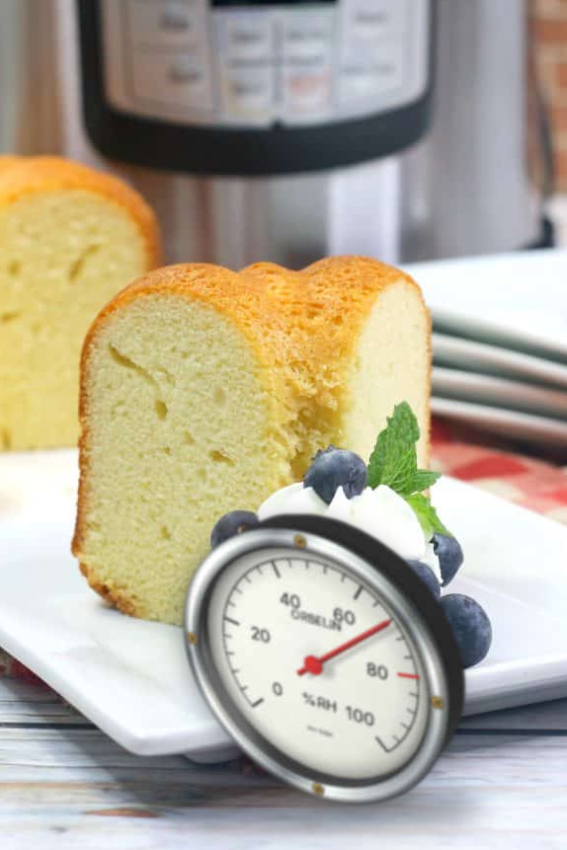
68 %
